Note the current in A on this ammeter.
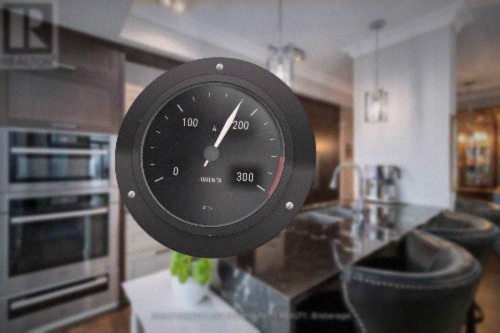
180 A
